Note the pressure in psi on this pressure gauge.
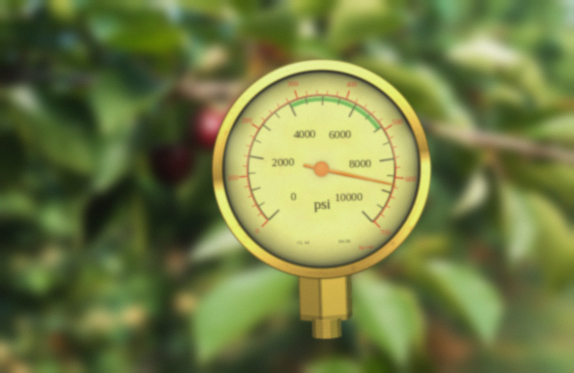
8750 psi
